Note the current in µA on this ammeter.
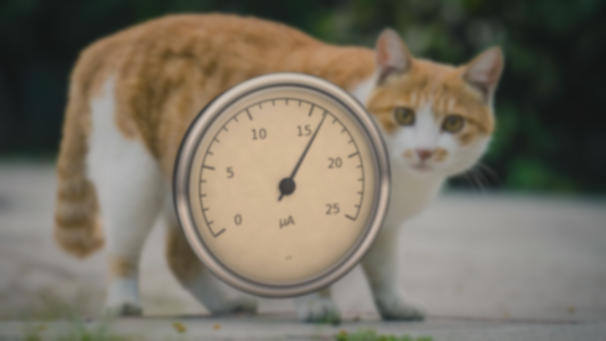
16 µA
